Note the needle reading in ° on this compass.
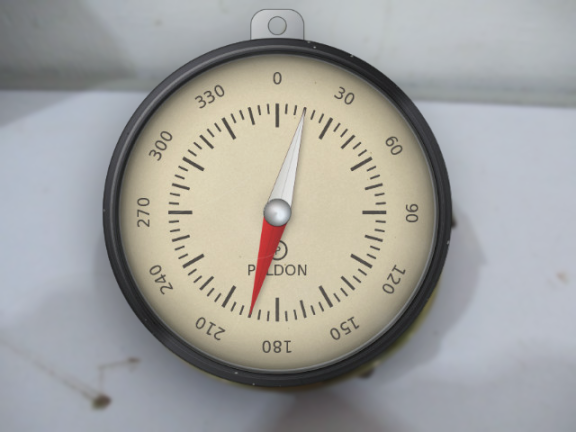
195 °
